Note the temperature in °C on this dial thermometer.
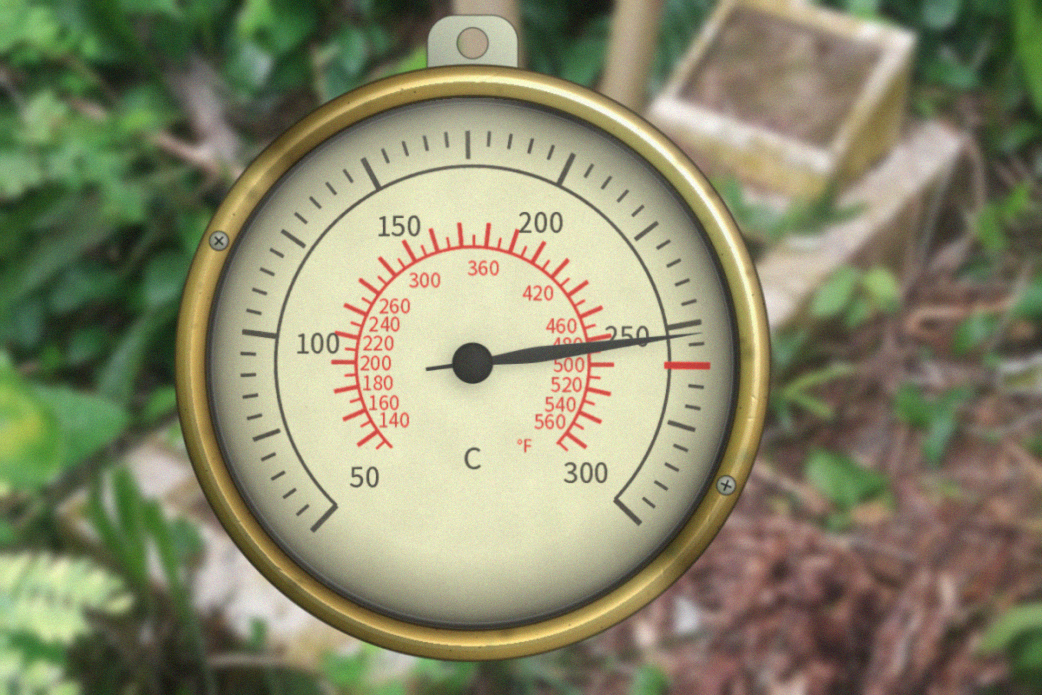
252.5 °C
